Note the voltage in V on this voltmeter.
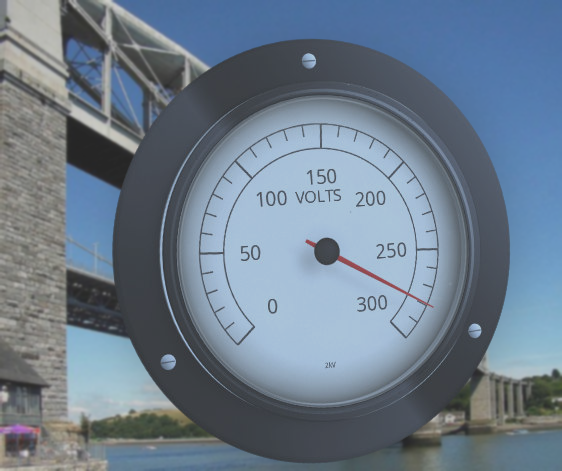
280 V
